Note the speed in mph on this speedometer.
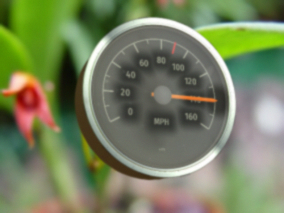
140 mph
